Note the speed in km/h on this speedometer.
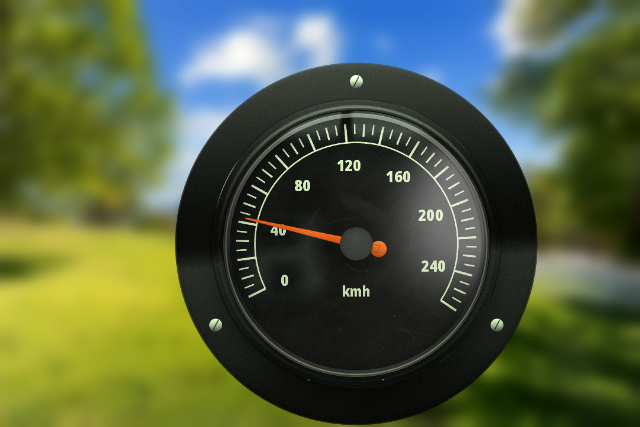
42.5 km/h
